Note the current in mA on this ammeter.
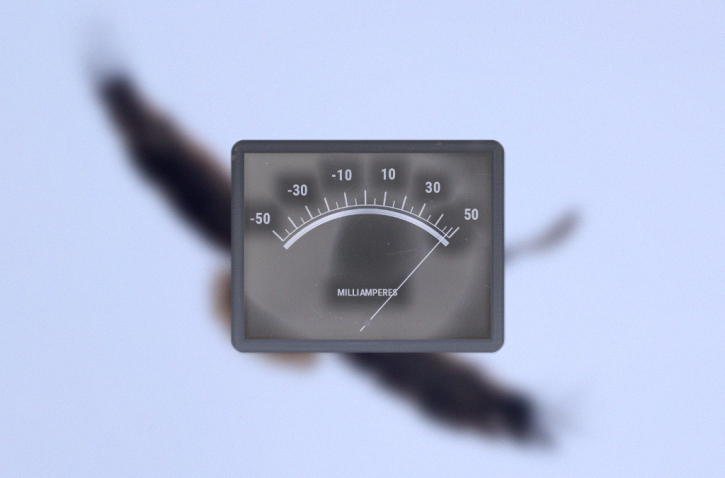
47.5 mA
